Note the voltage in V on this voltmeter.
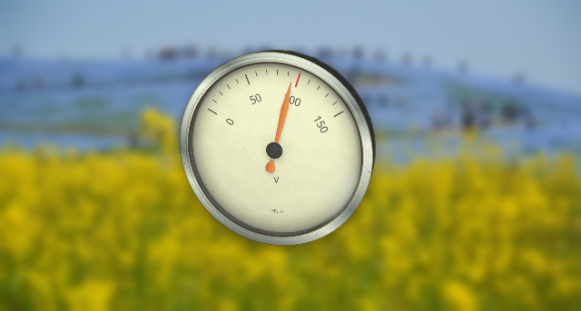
95 V
